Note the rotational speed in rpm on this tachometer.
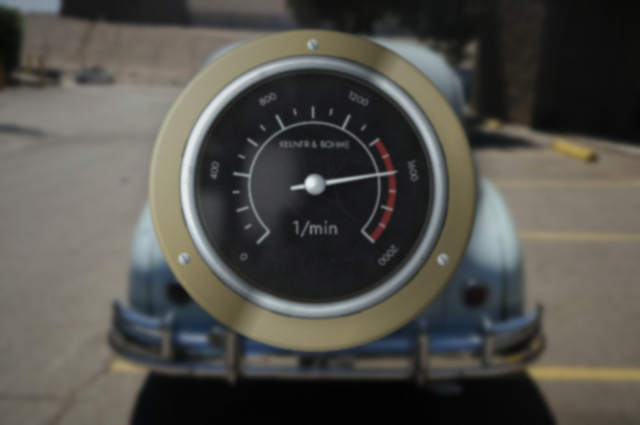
1600 rpm
